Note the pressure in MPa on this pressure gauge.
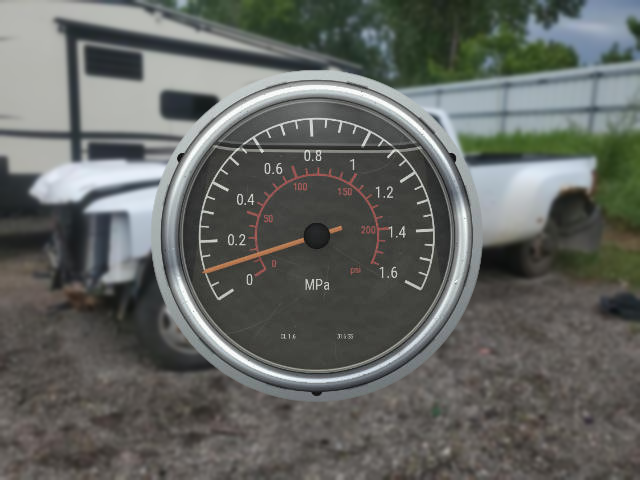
0.1 MPa
